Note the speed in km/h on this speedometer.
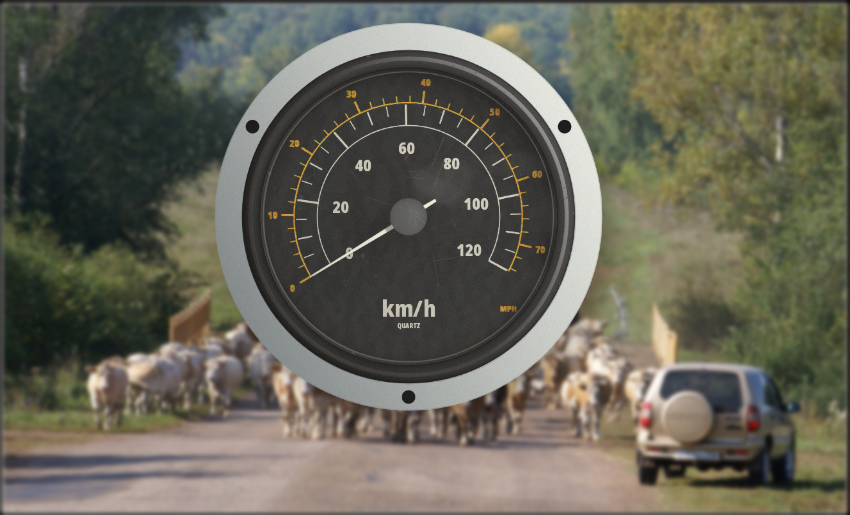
0 km/h
